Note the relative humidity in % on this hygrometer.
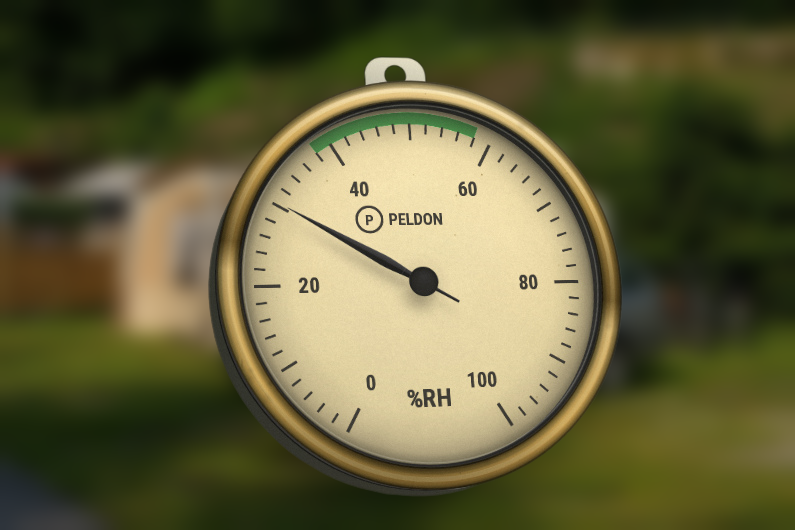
30 %
